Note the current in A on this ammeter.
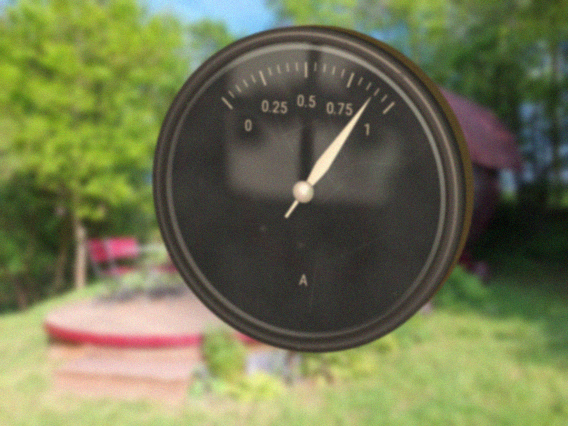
0.9 A
